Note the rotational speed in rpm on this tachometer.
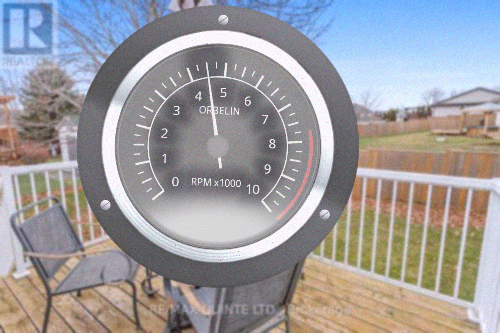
4500 rpm
